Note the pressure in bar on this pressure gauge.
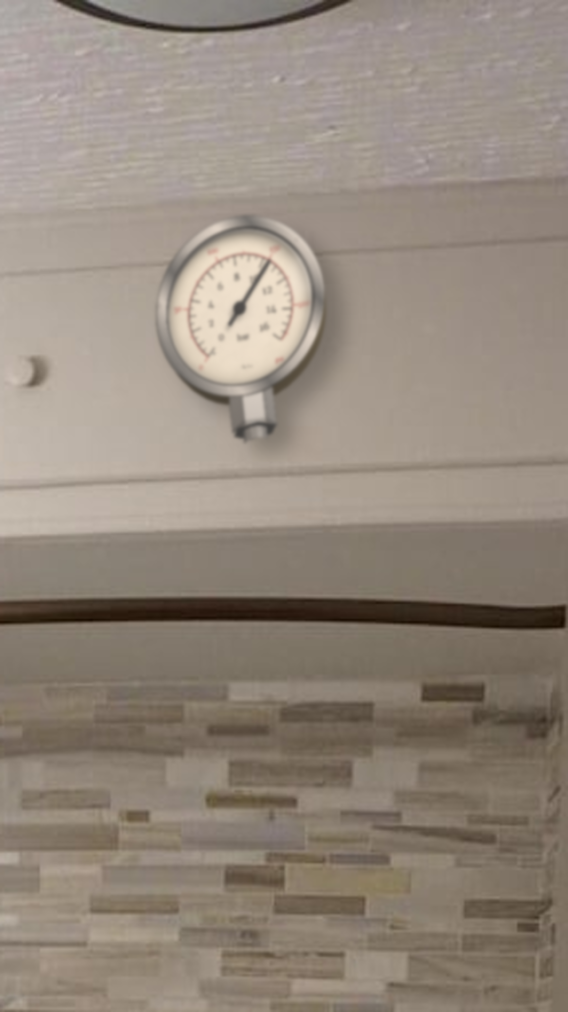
10.5 bar
